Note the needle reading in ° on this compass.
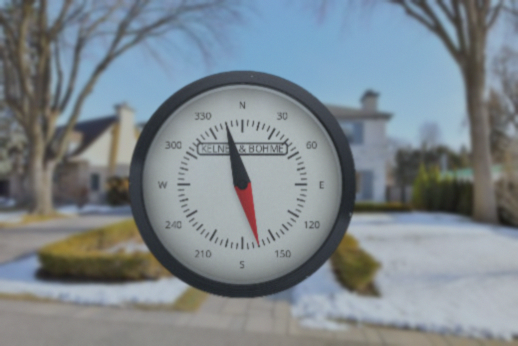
165 °
